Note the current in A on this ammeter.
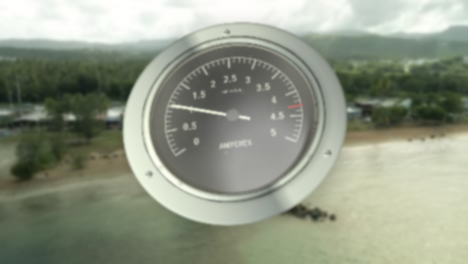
1 A
